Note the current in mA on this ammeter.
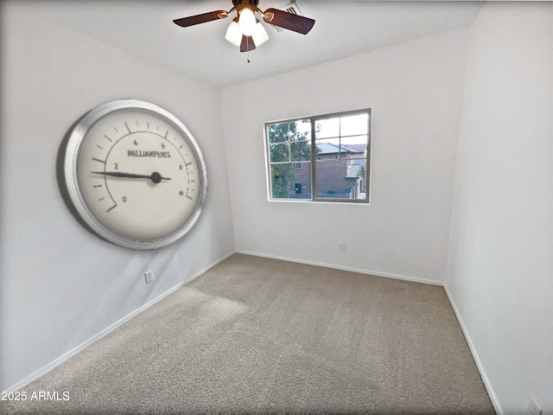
1.5 mA
